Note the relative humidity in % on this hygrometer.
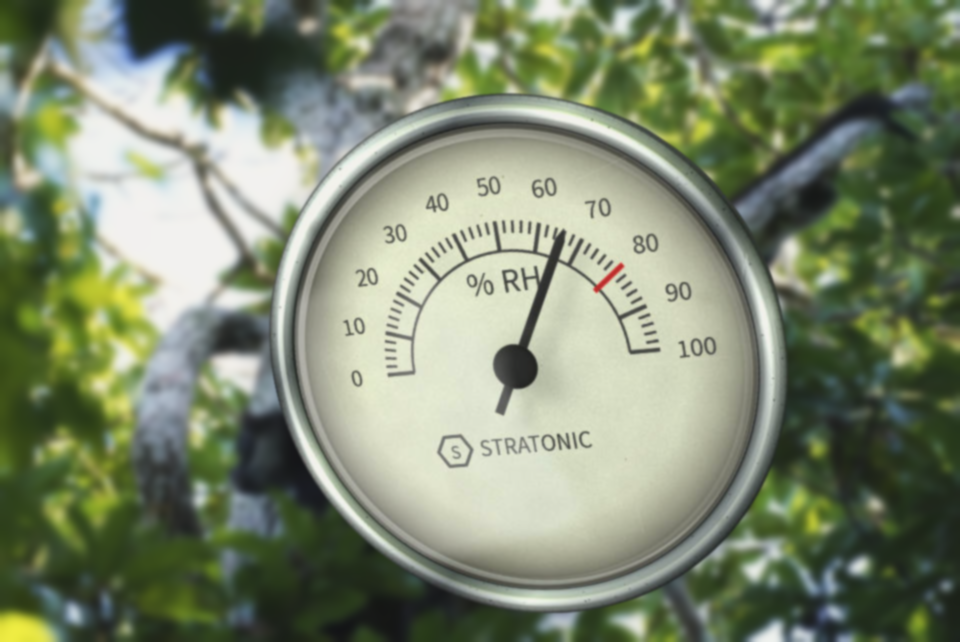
66 %
